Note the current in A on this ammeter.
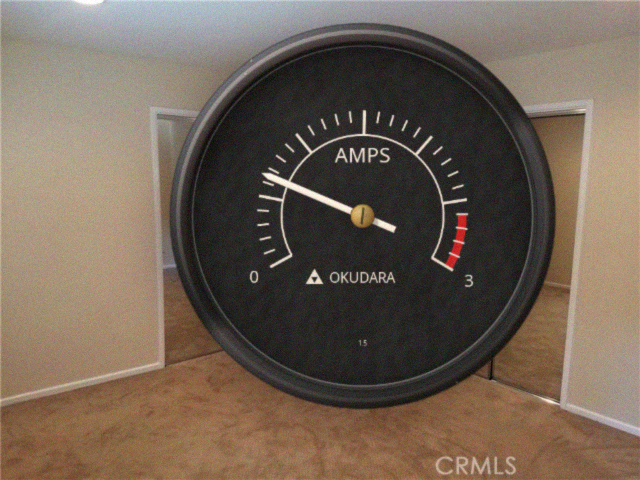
0.65 A
